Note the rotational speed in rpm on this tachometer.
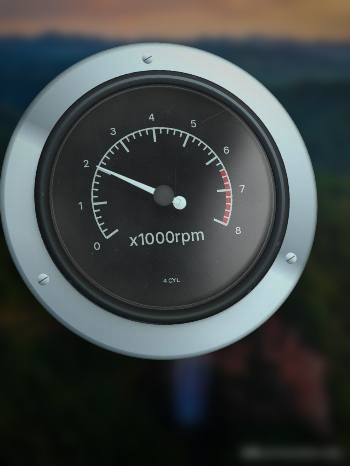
2000 rpm
